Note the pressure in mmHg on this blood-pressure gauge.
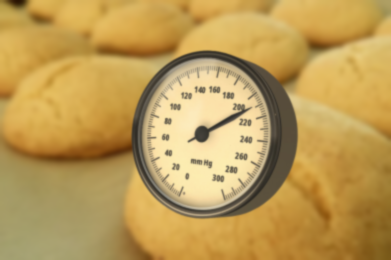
210 mmHg
